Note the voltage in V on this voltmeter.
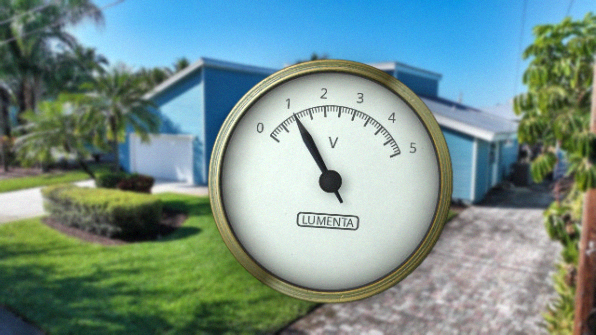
1 V
